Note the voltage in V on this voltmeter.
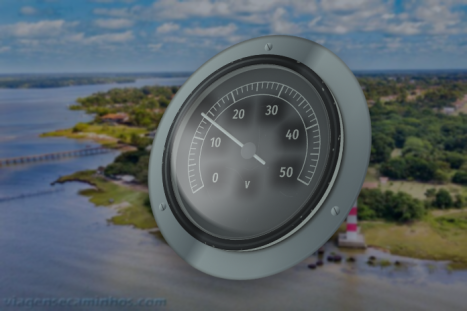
14 V
